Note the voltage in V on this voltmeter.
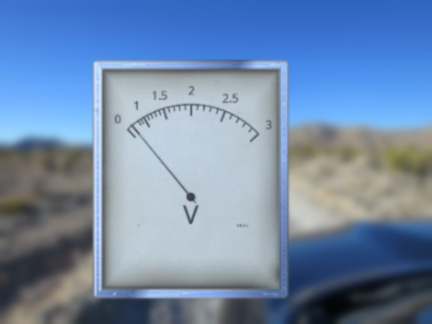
0.5 V
